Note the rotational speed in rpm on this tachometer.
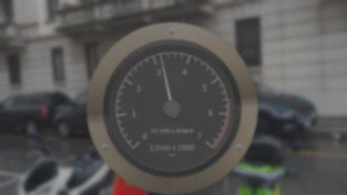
3200 rpm
